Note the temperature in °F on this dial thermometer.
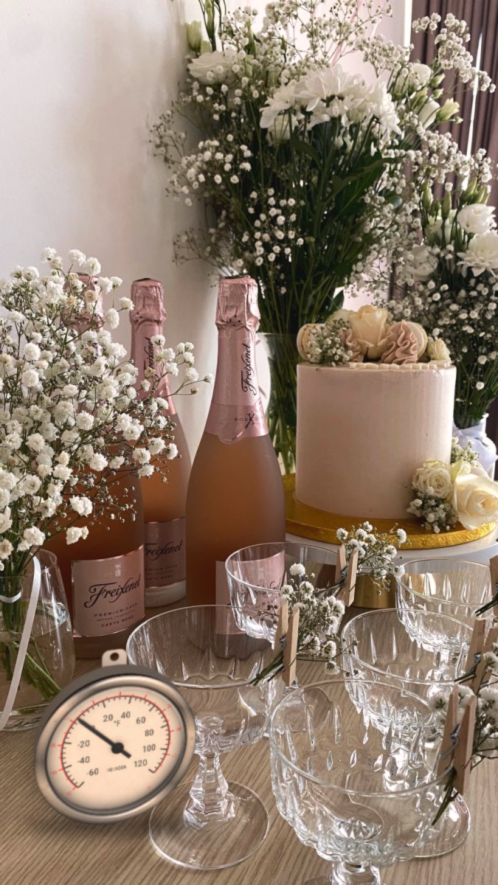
0 °F
